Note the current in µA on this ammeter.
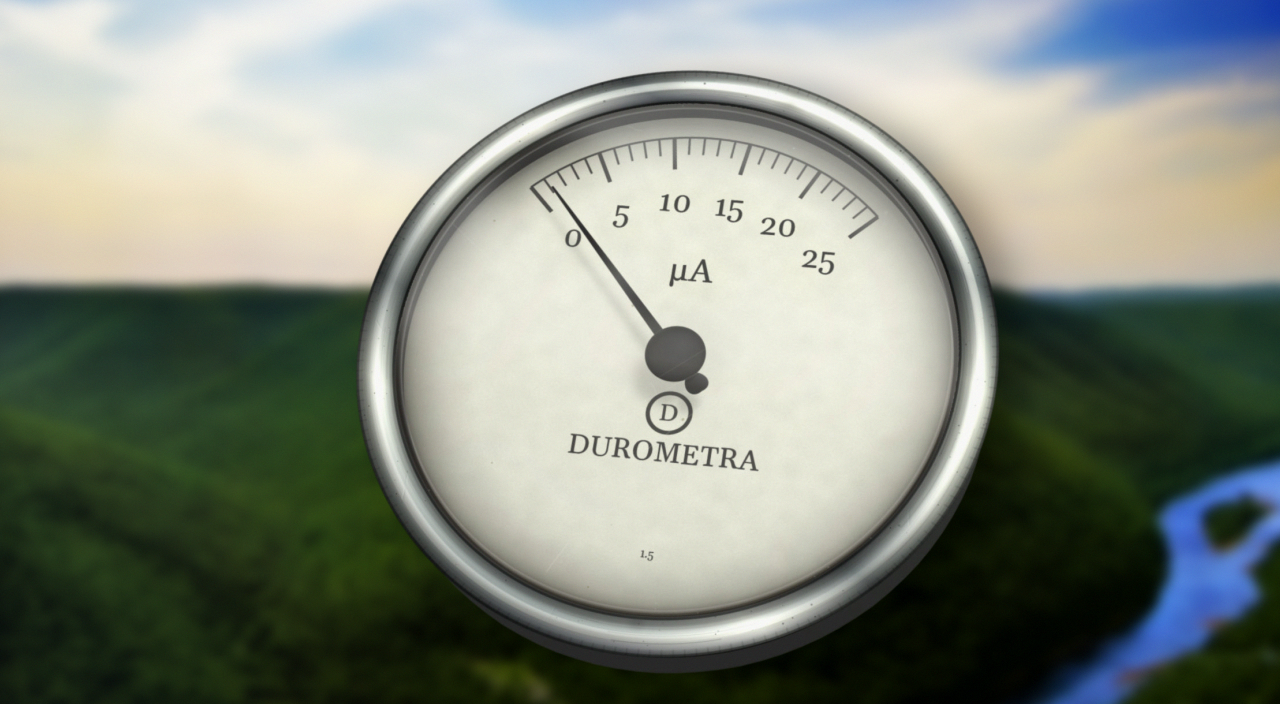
1 µA
